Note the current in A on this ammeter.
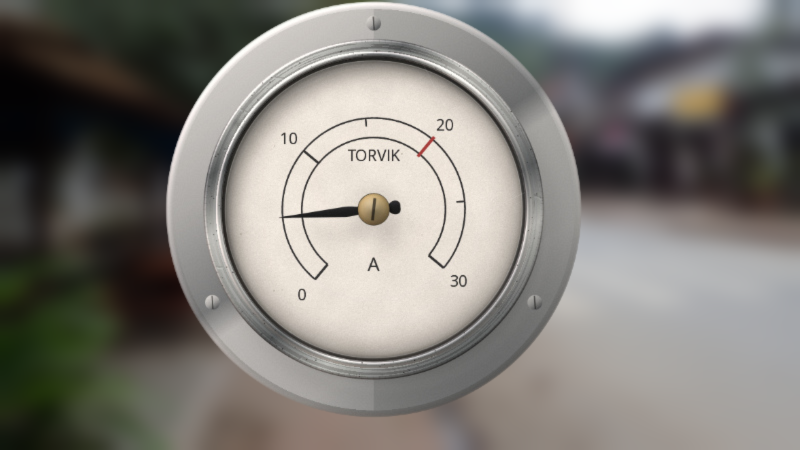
5 A
